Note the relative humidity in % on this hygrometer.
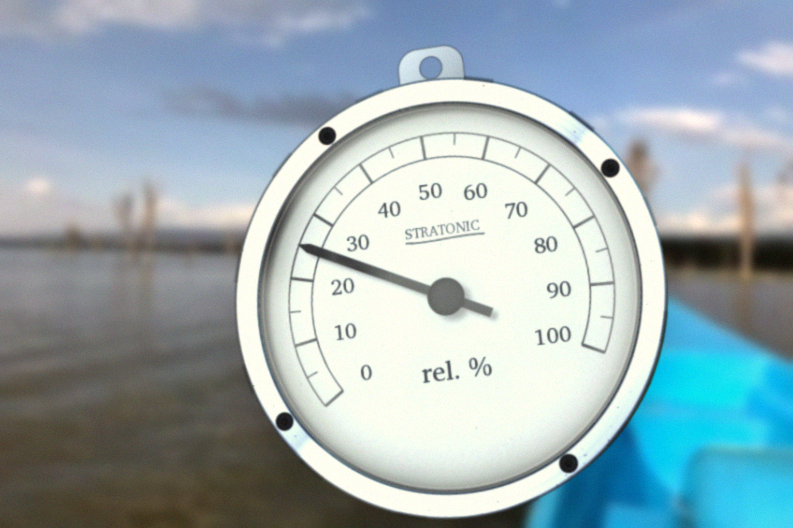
25 %
